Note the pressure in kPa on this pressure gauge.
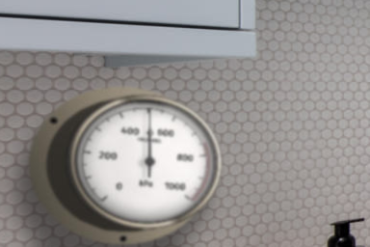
500 kPa
